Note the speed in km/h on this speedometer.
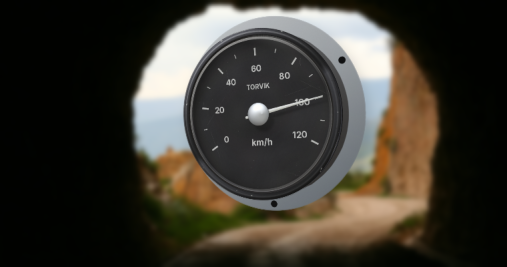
100 km/h
